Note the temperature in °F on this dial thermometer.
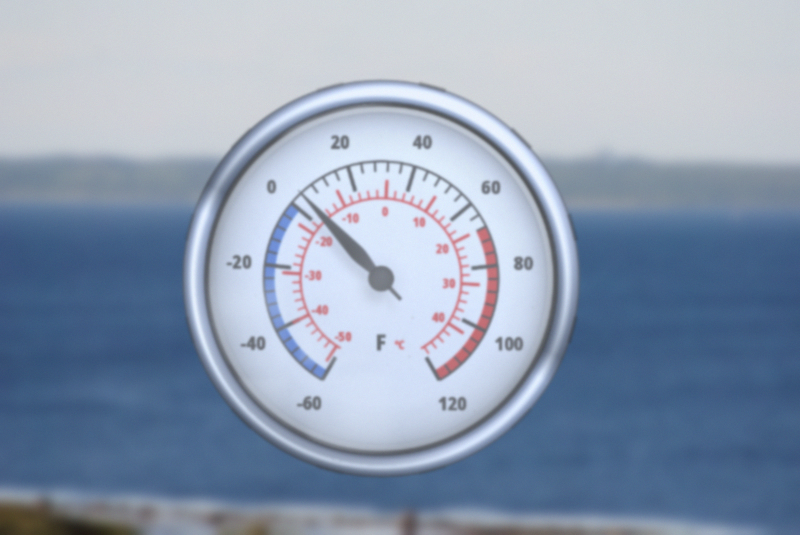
4 °F
